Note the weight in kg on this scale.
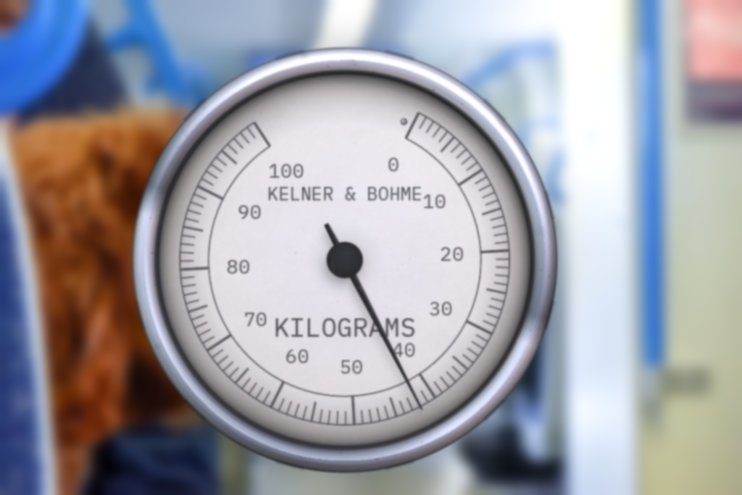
42 kg
